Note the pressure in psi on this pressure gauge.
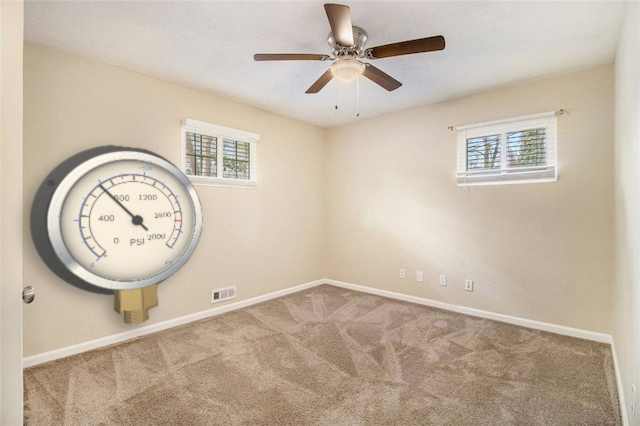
700 psi
